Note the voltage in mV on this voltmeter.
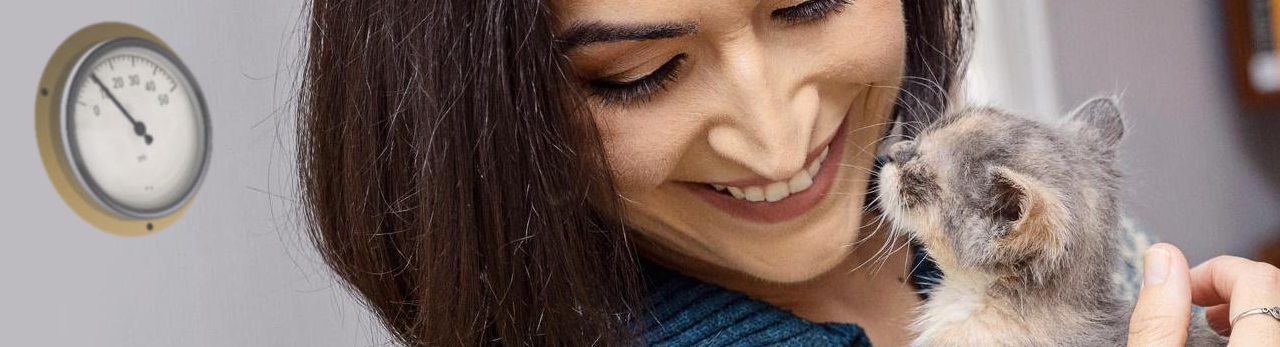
10 mV
